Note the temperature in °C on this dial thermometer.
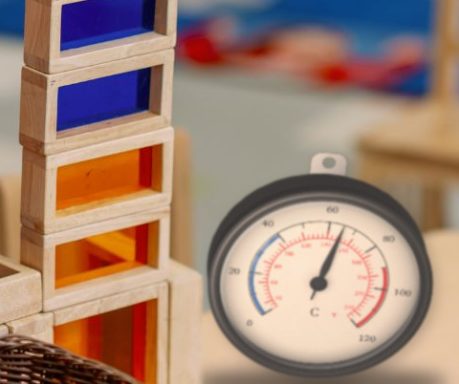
65 °C
